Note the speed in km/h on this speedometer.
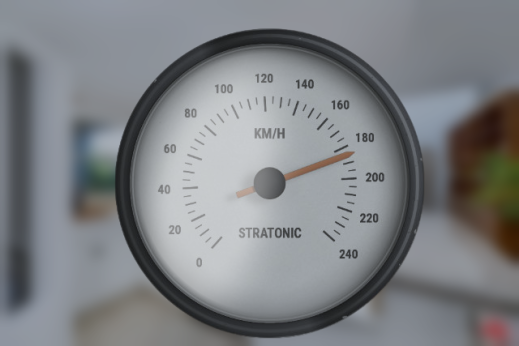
185 km/h
